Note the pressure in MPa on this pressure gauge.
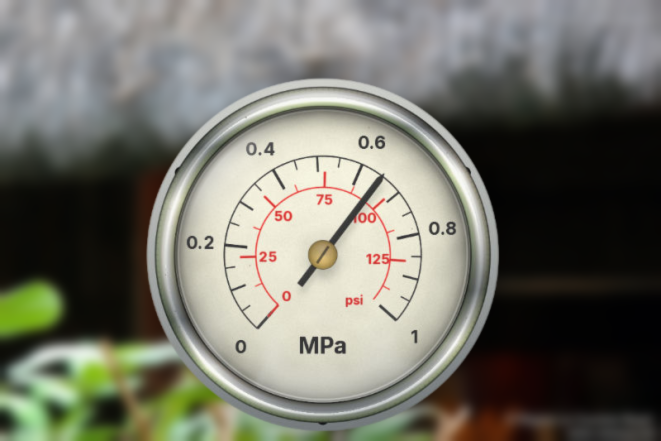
0.65 MPa
